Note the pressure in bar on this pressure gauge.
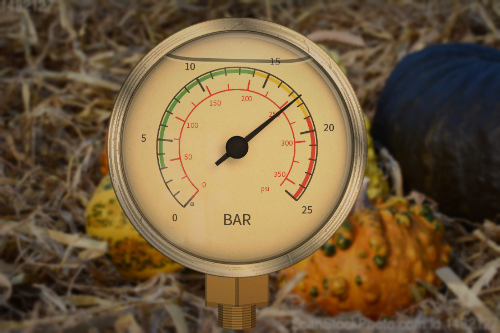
17.5 bar
